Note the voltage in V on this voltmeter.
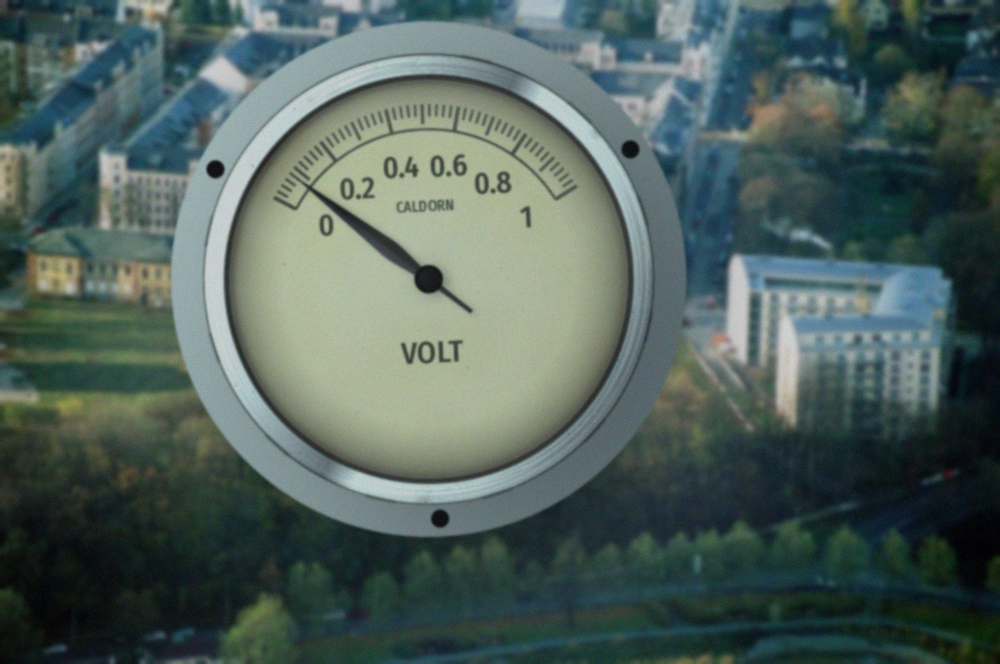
0.08 V
